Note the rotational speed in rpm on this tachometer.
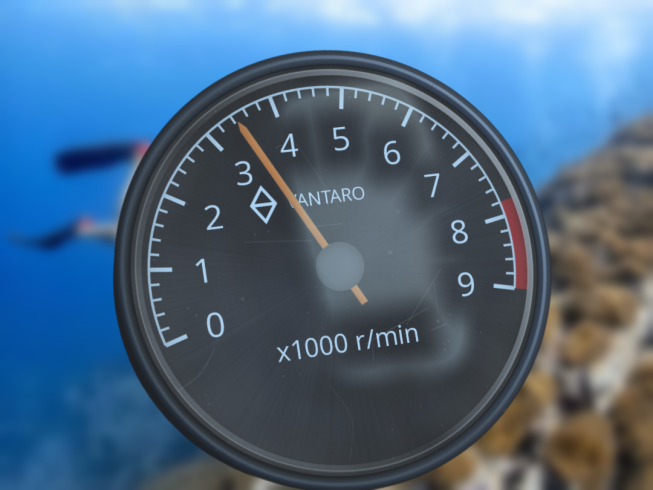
3400 rpm
